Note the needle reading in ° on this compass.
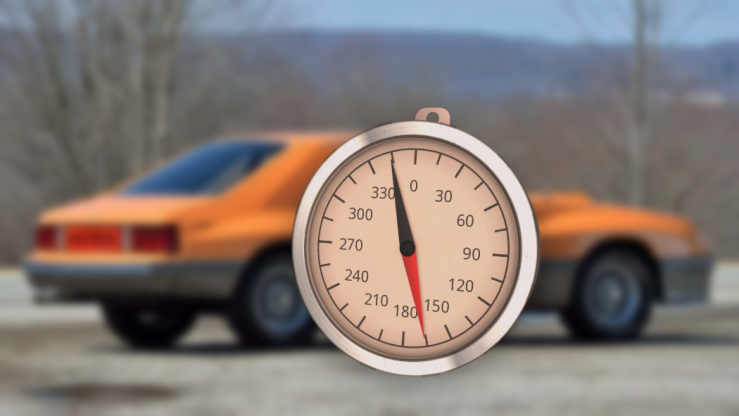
165 °
